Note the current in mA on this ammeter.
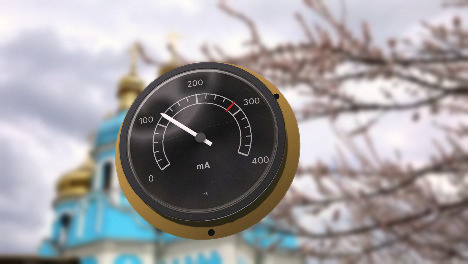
120 mA
